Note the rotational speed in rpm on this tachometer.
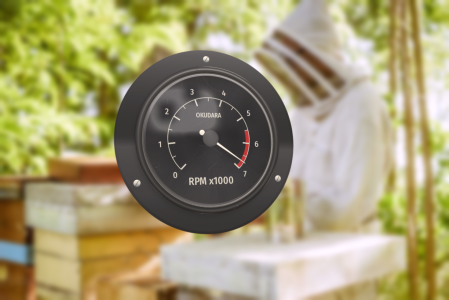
6750 rpm
